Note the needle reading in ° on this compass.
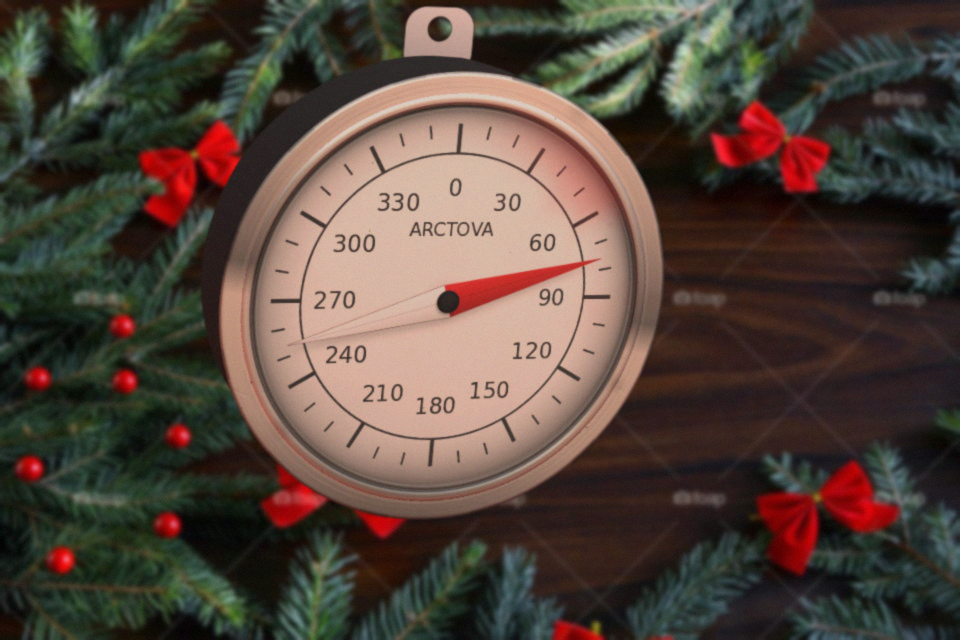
75 °
